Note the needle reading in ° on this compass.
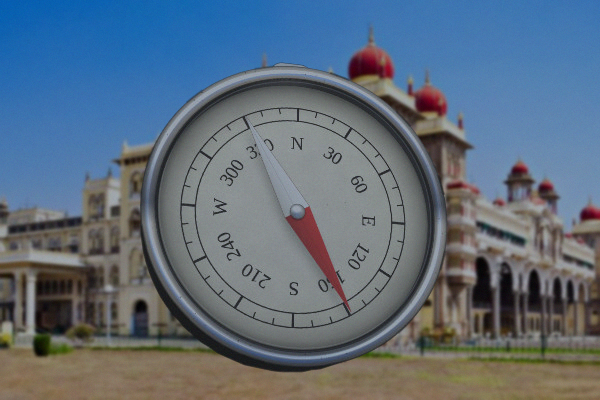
150 °
